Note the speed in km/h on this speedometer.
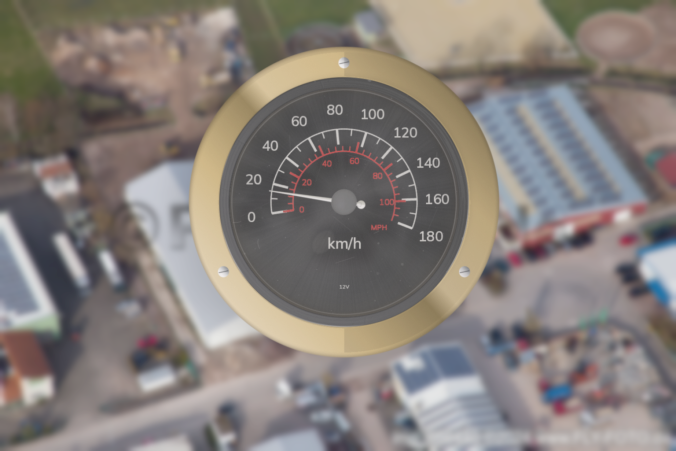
15 km/h
